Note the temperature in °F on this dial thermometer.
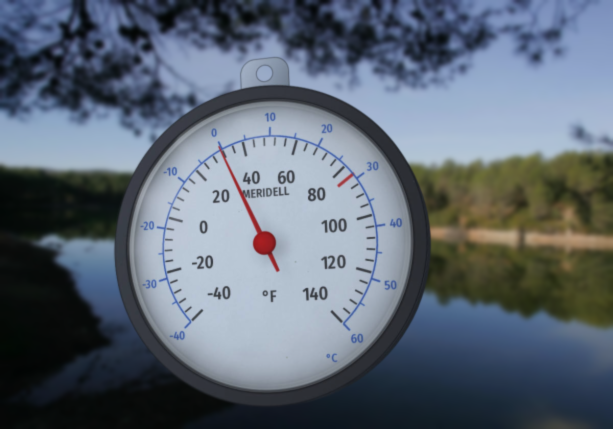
32 °F
